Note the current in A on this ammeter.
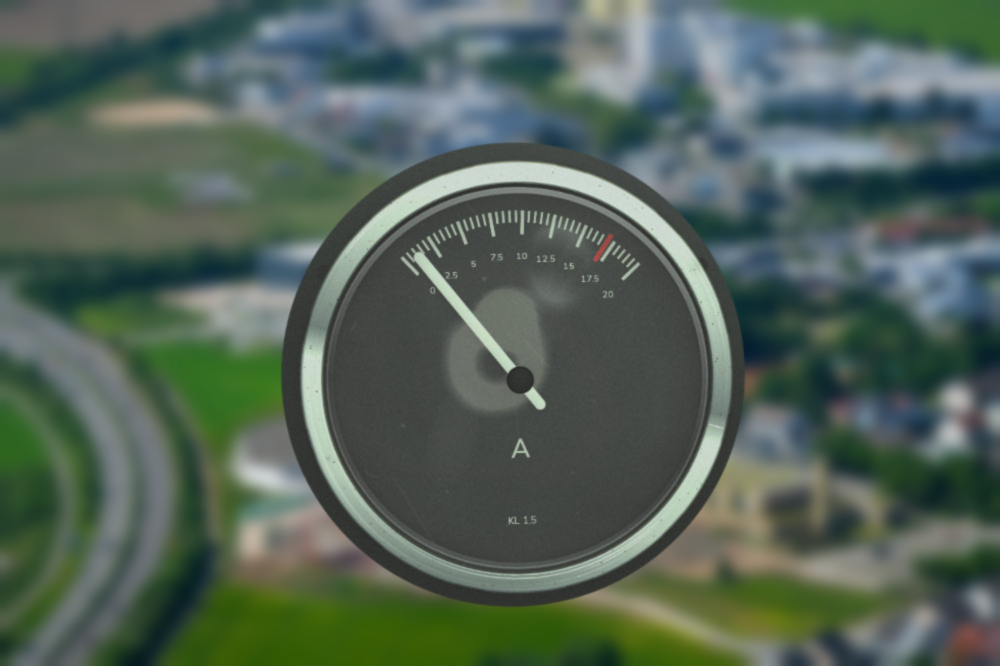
1 A
